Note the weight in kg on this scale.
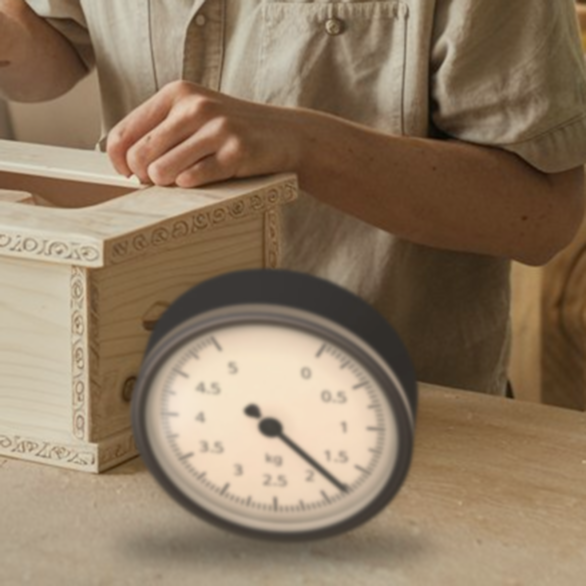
1.75 kg
